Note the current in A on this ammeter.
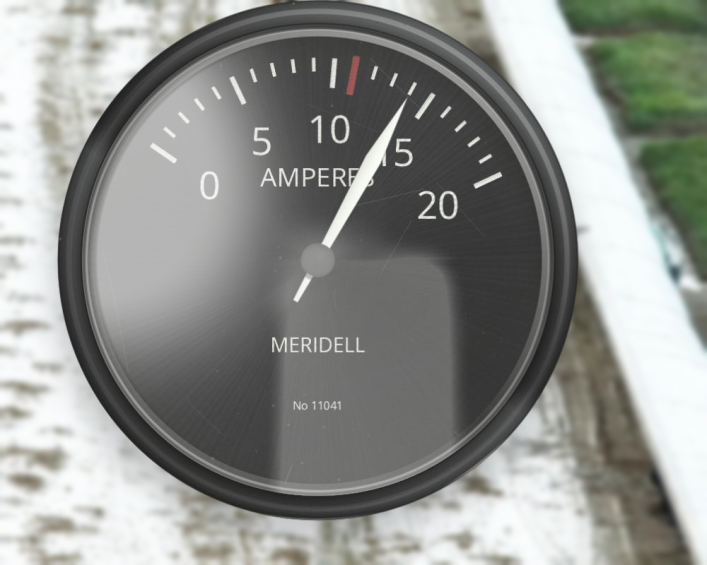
14 A
